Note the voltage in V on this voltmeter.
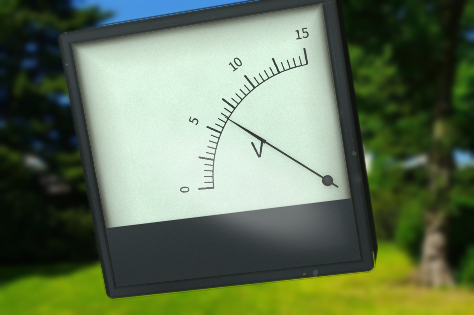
6.5 V
